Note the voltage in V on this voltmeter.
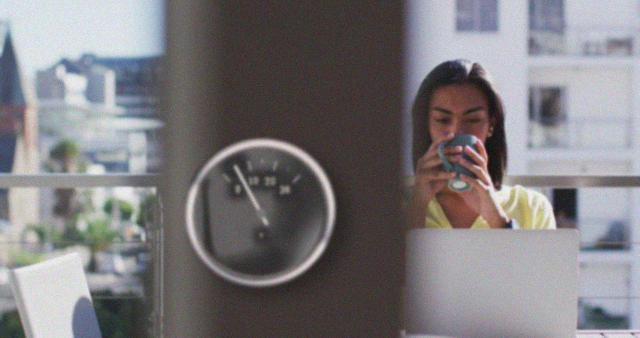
5 V
